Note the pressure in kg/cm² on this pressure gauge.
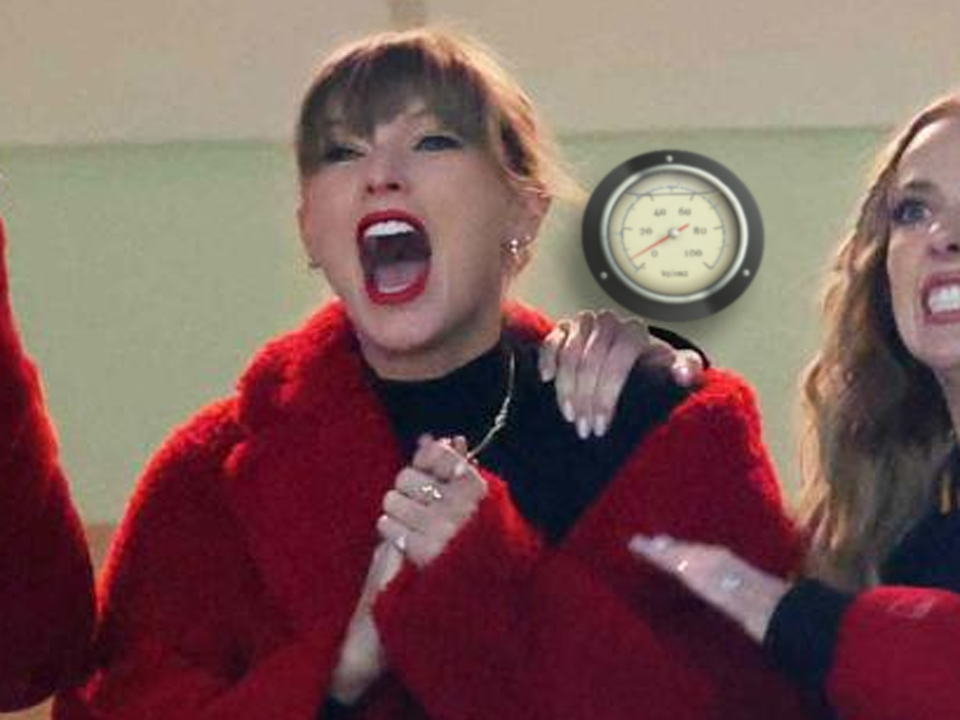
5 kg/cm²
